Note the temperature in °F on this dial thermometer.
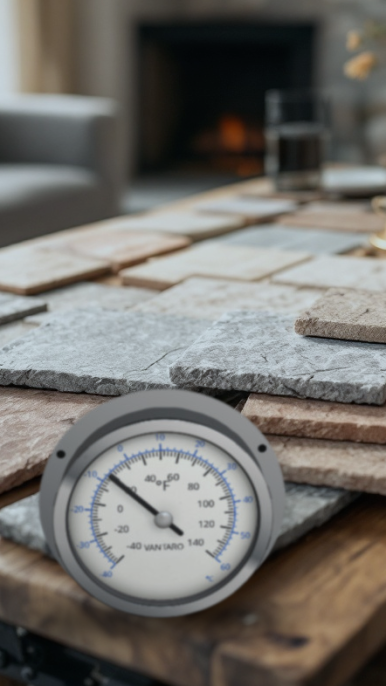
20 °F
